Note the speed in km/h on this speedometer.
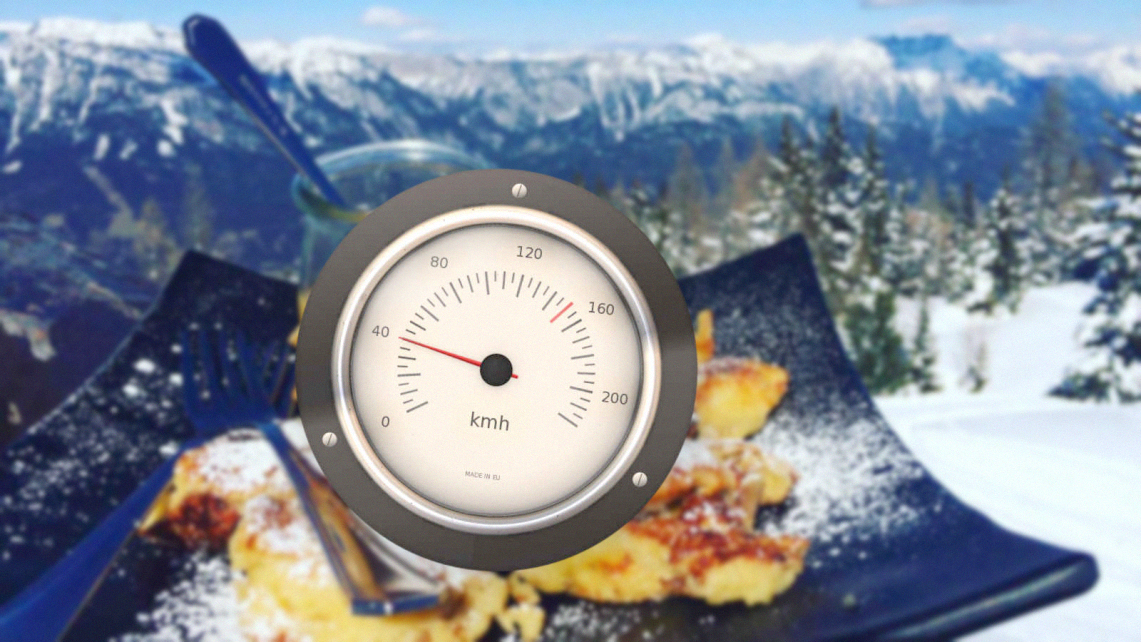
40 km/h
